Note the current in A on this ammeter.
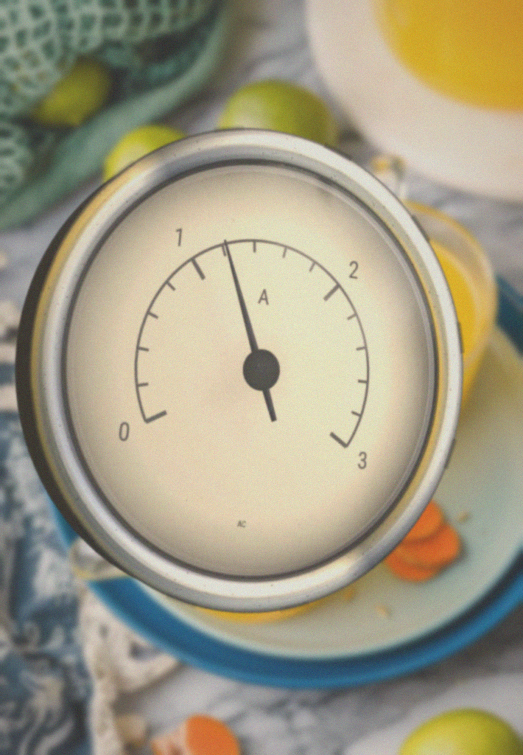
1.2 A
